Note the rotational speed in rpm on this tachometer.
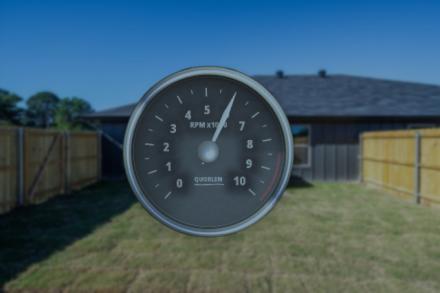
6000 rpm
